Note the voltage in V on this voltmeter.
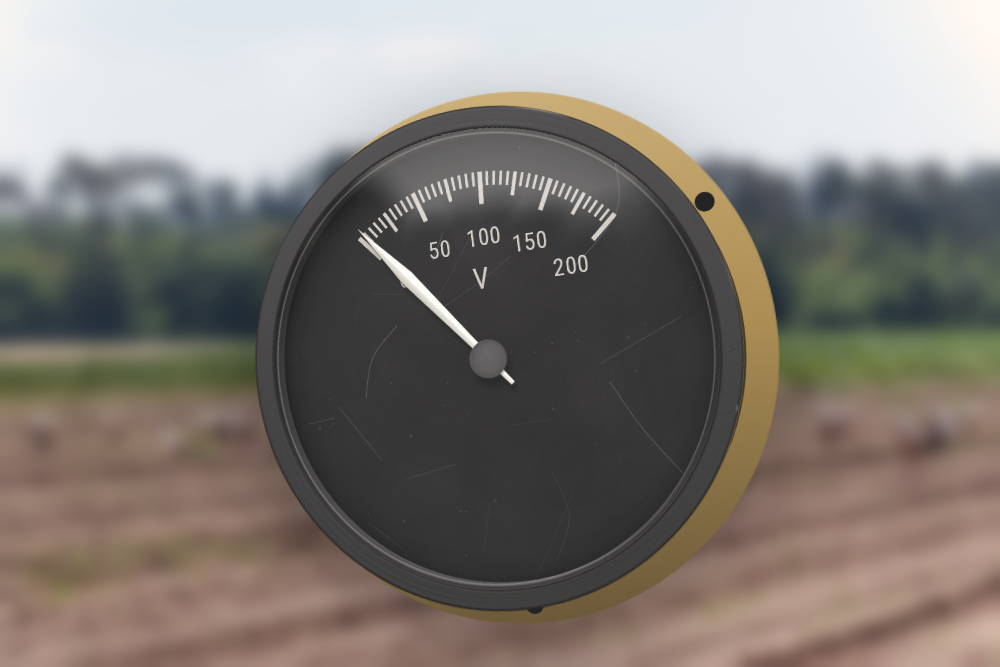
5 V
